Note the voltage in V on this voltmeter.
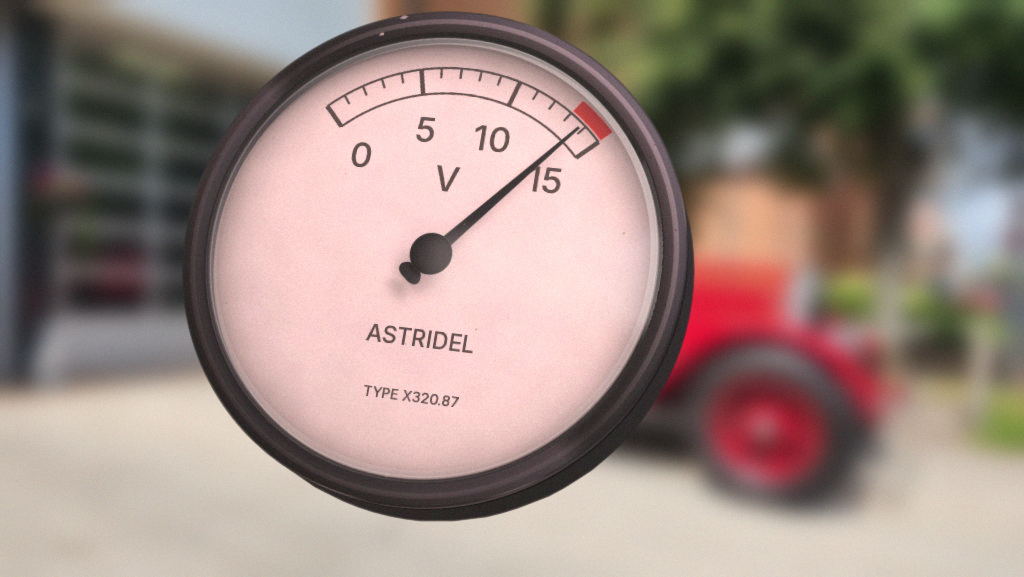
14 V
